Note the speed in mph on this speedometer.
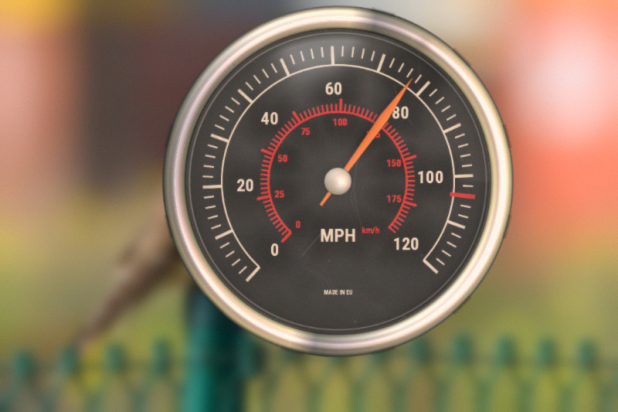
77 mph
